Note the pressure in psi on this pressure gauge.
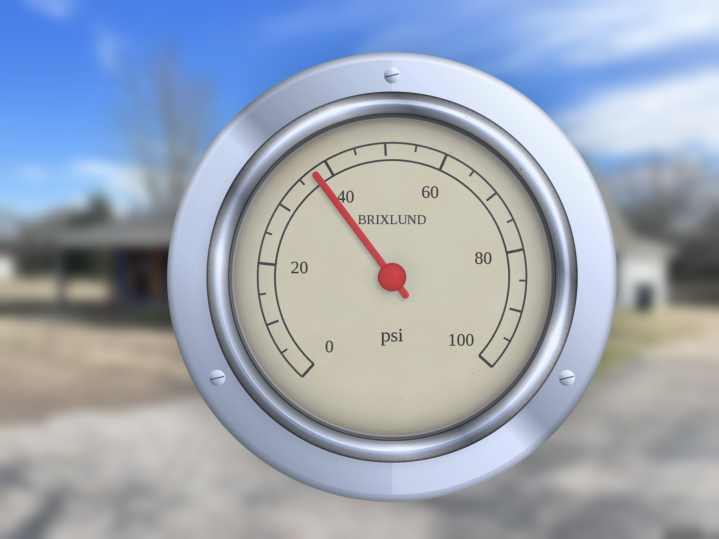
37.5 psi
